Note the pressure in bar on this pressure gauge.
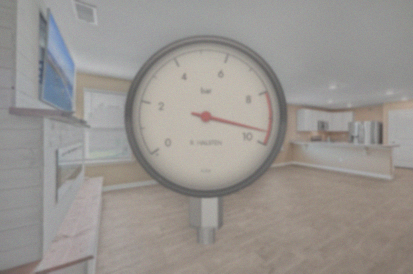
9.5 bar
